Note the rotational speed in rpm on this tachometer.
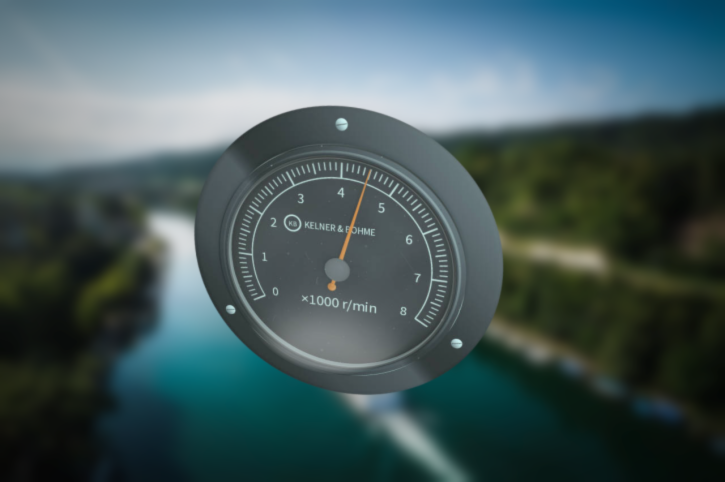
4500 rpm
